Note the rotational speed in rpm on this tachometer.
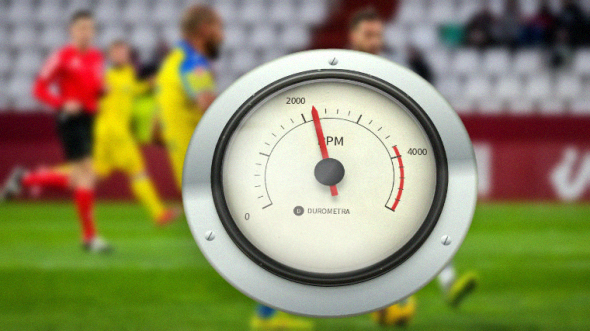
2200 rpm
